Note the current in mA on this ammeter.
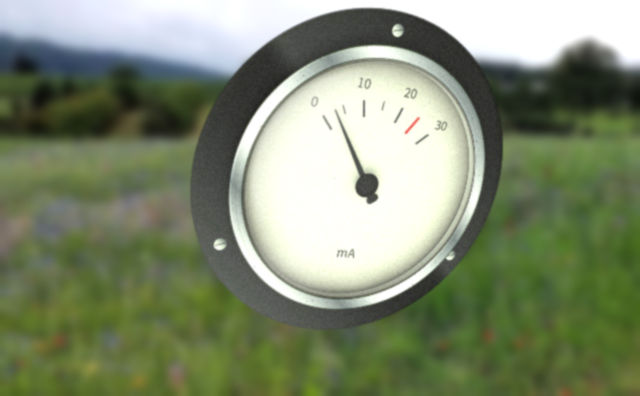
2.5 mA
